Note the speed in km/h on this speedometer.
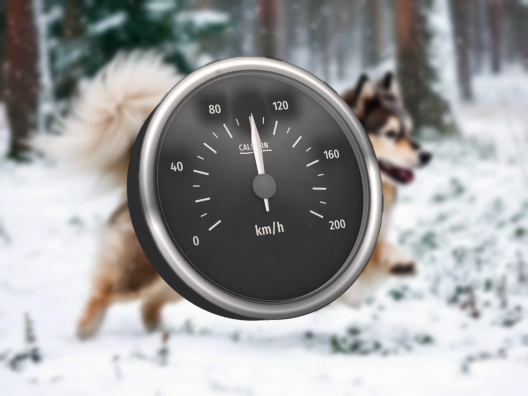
100 km/h
